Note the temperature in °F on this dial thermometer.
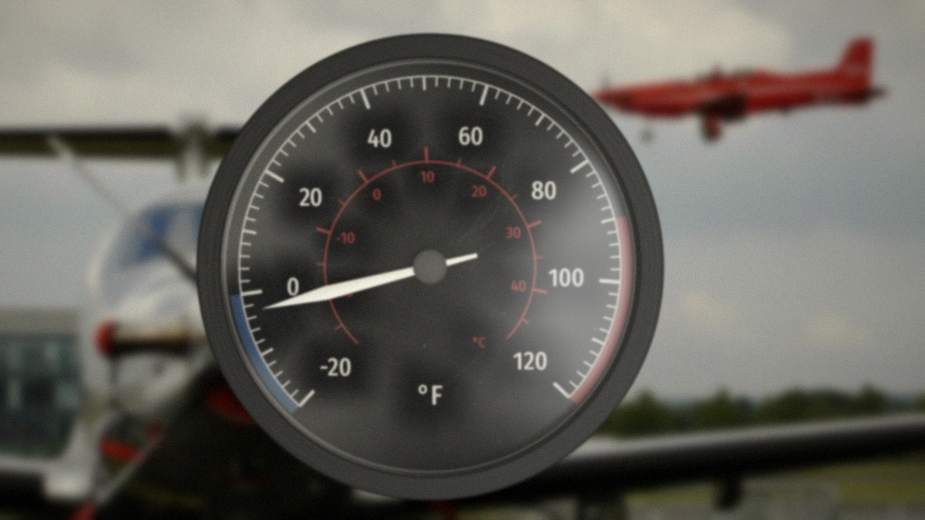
-3 °F
